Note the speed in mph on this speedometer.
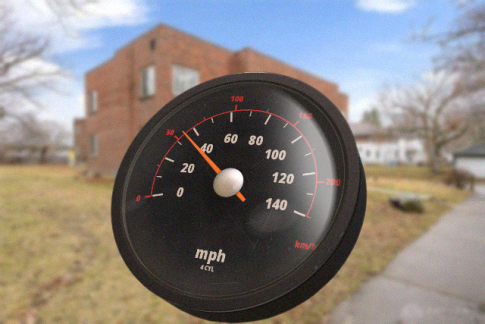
35 mph
